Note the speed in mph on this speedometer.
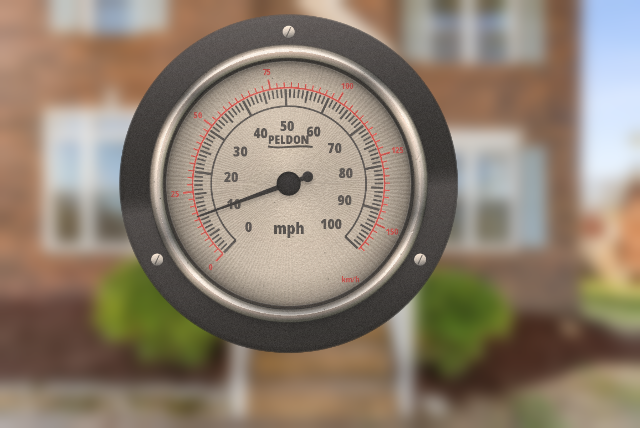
10 mph
